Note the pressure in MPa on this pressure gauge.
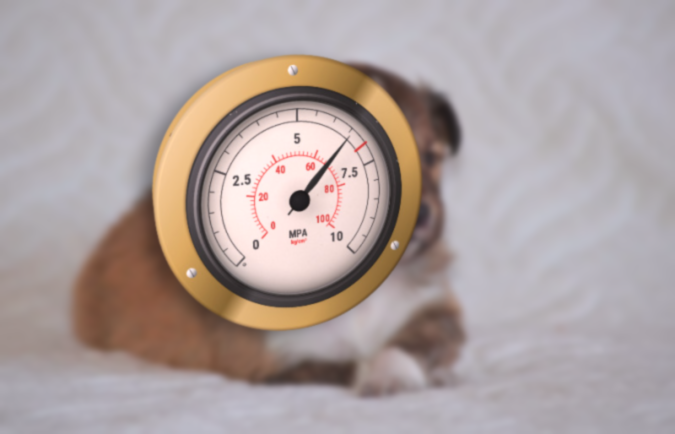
6.5 MPa
